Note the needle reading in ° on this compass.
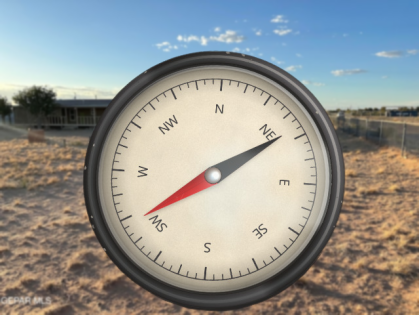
235 °
